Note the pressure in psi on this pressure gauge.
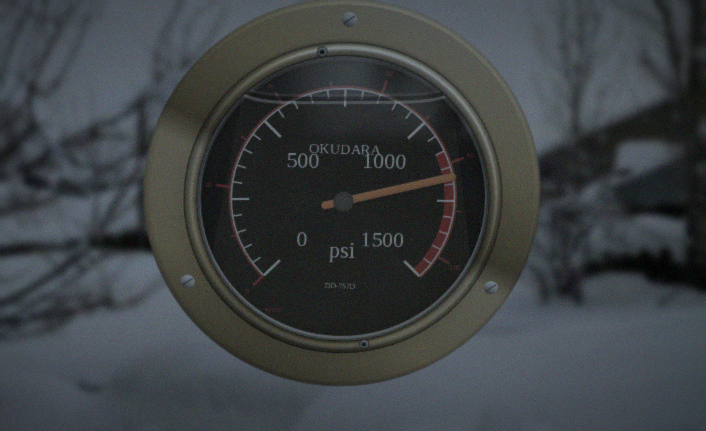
1175 psi
